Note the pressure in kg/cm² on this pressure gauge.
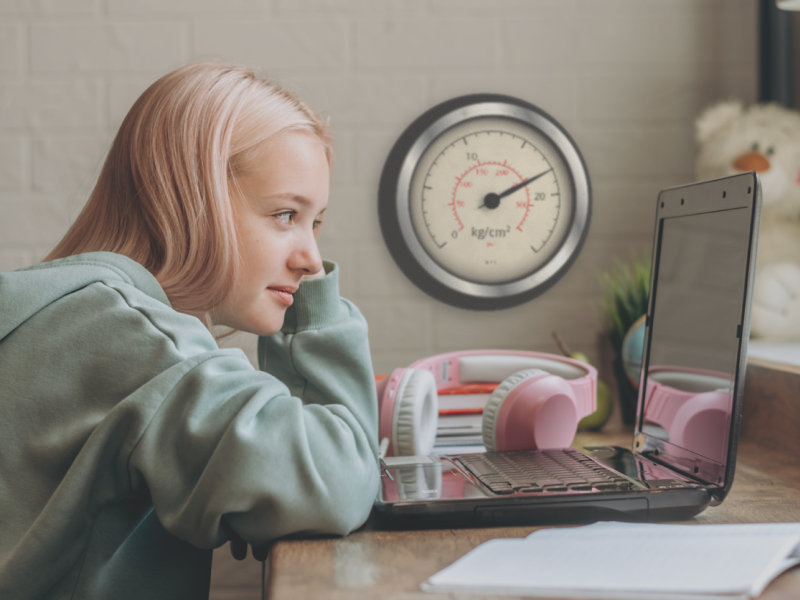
18 kg/cm²
